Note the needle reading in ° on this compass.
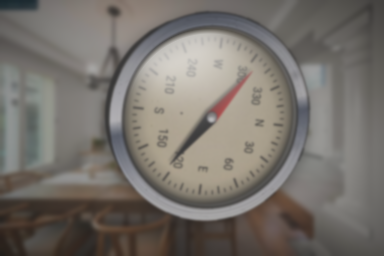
305 °
